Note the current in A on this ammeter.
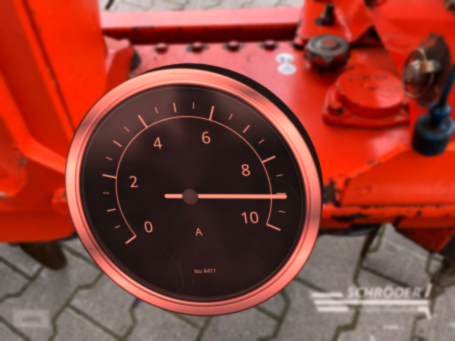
9 A
